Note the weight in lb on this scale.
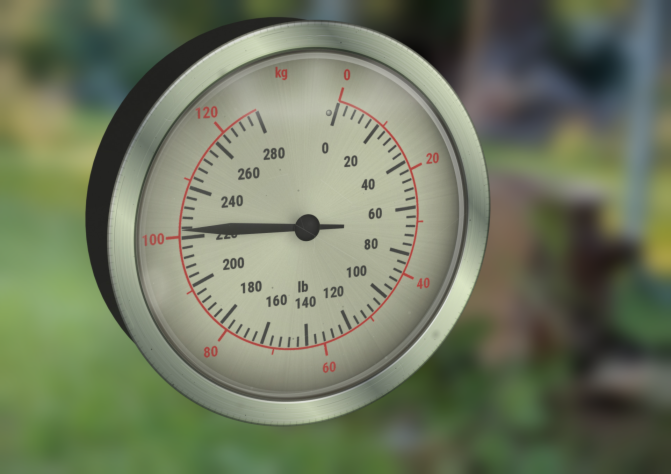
224 lb
